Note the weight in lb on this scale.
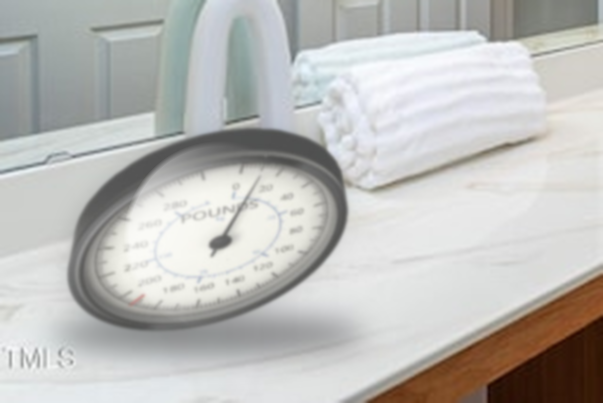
10 lb
